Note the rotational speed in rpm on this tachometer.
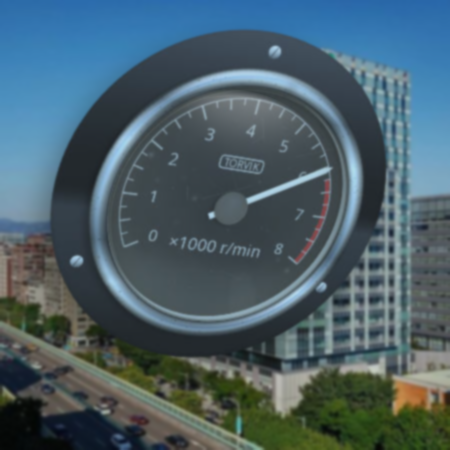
6000 rpm
